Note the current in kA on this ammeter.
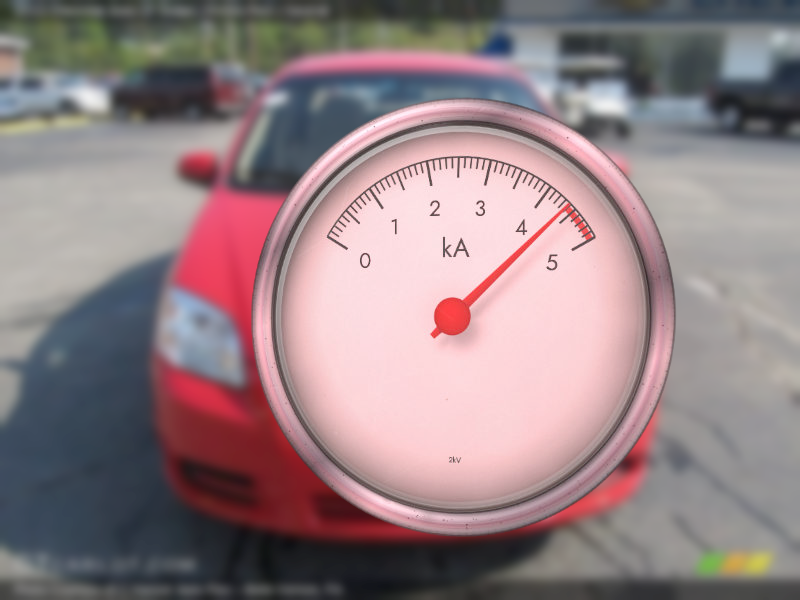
4.4 kA
